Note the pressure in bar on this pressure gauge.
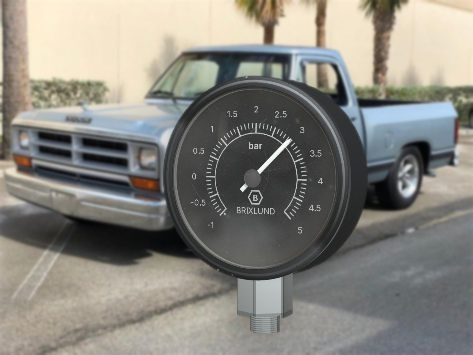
3 bar
